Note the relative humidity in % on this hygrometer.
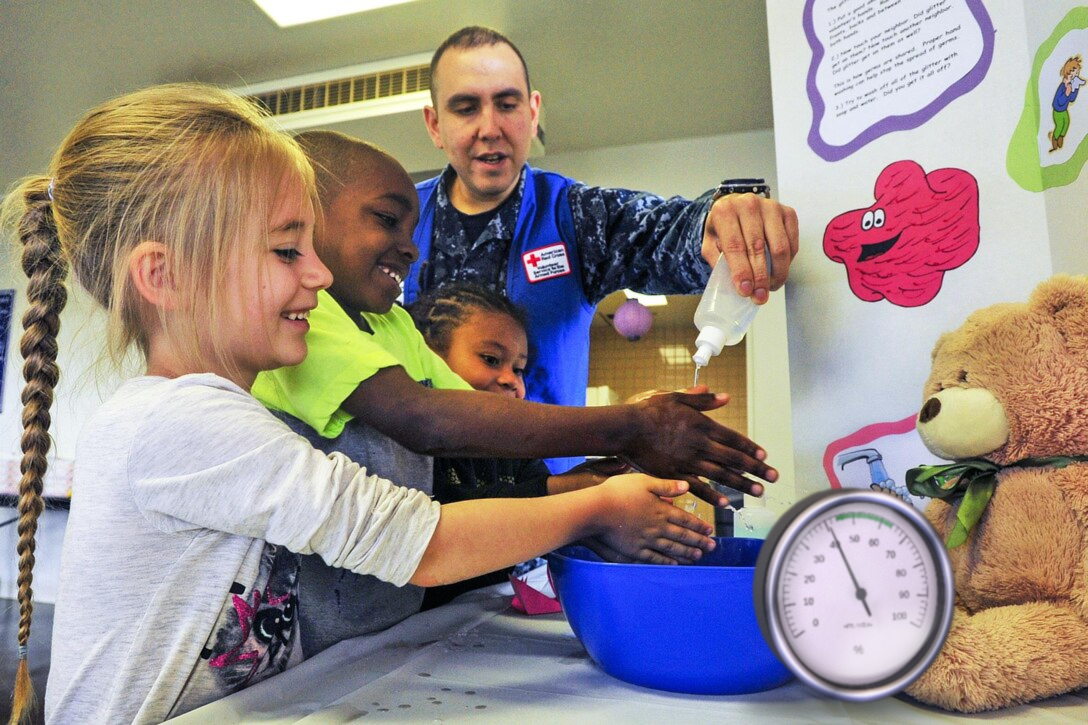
40 %
